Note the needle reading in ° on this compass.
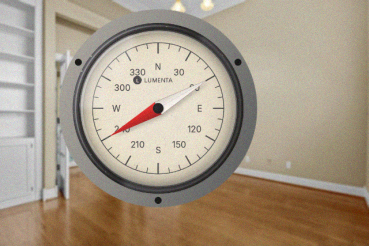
240 °
